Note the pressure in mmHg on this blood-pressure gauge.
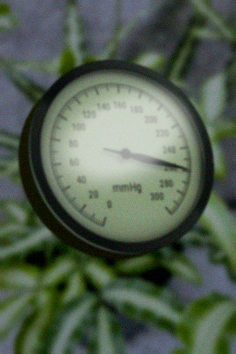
260 mmHg
